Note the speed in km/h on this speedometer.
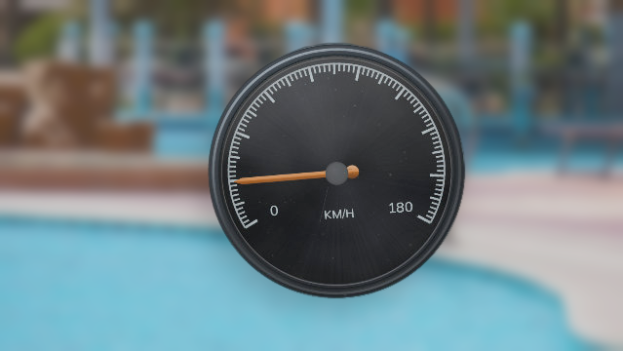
20 km/h
